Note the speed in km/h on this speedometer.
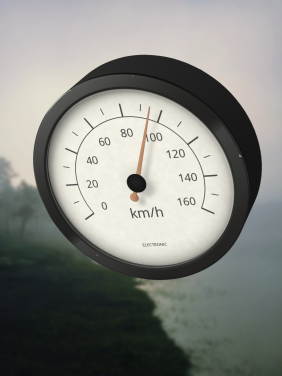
95 km/h
